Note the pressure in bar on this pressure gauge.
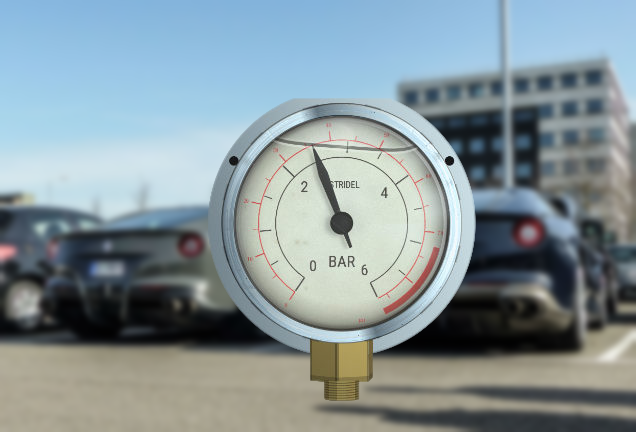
2.5 bar
